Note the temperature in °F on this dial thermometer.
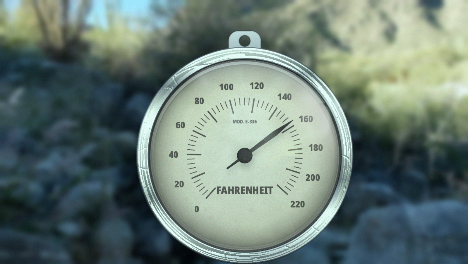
156 °F
